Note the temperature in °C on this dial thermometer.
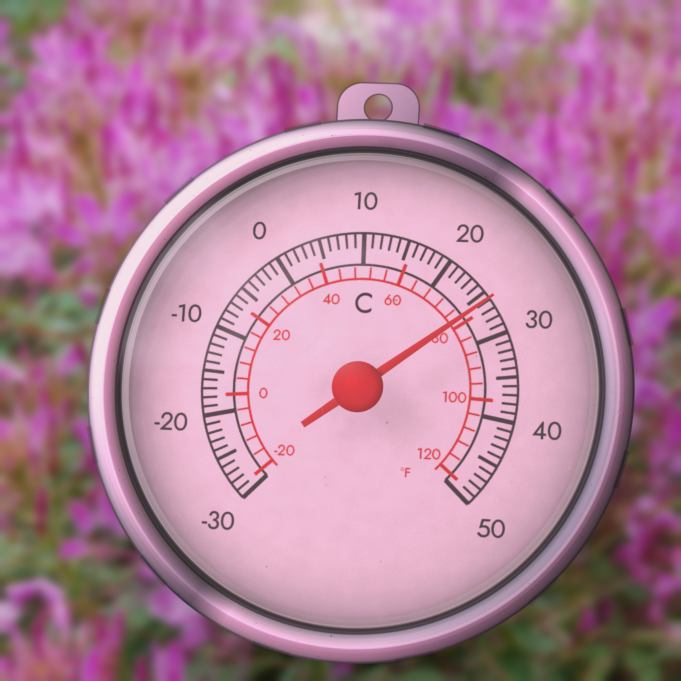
26 °C
